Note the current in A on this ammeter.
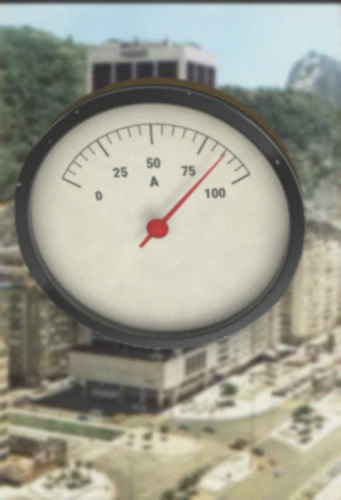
85 A
